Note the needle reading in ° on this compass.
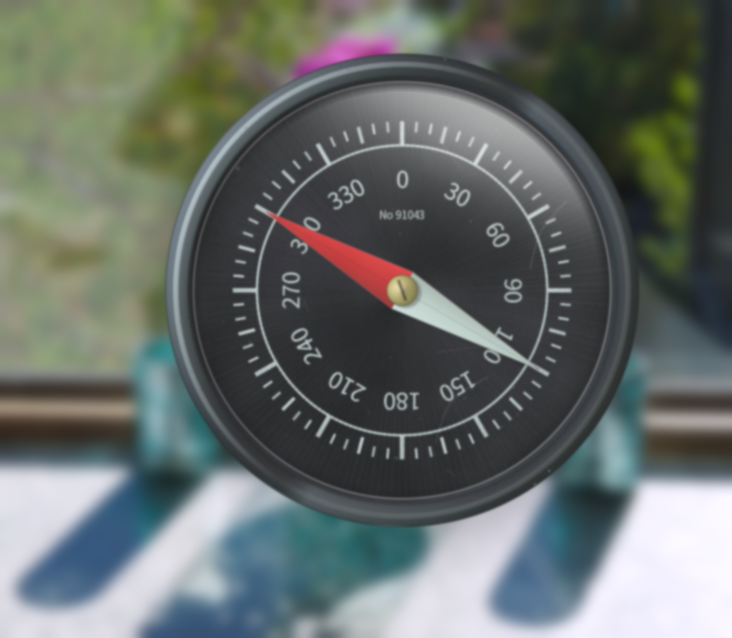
300 °
